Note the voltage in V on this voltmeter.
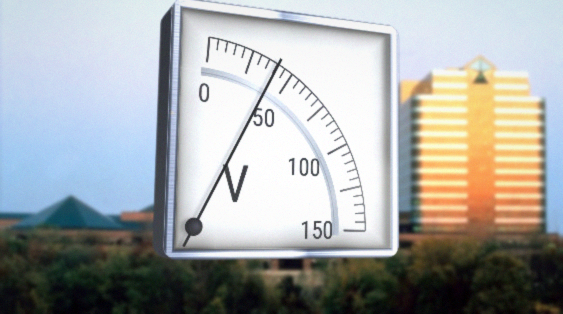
40 V
